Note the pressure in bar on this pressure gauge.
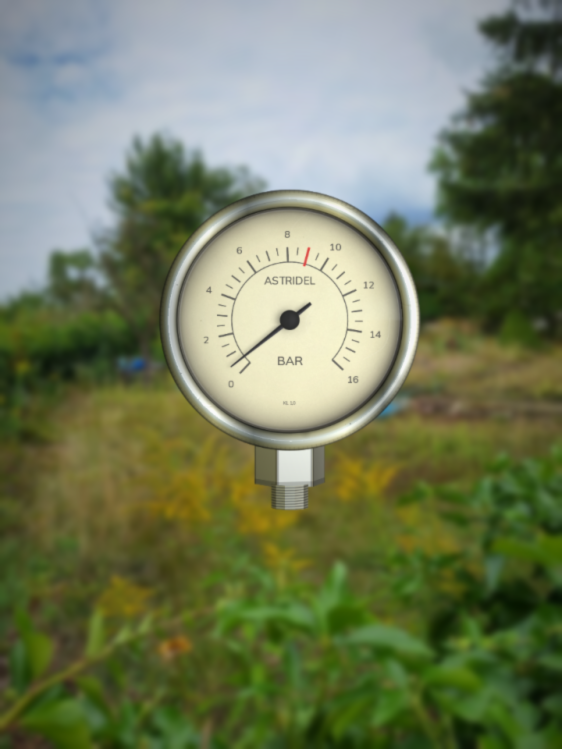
0.5 bar
